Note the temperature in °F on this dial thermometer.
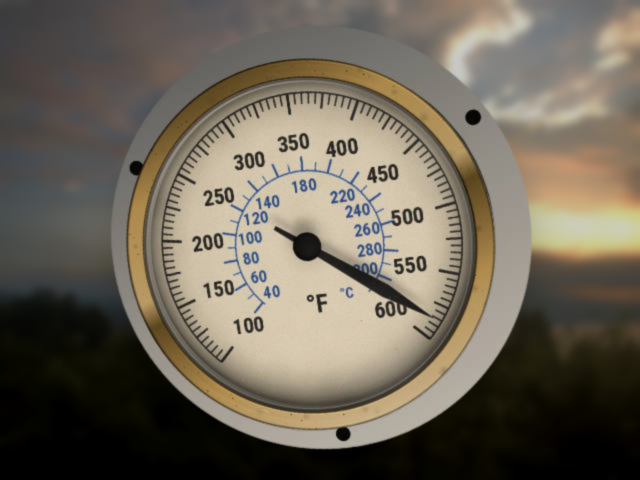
585 °F
